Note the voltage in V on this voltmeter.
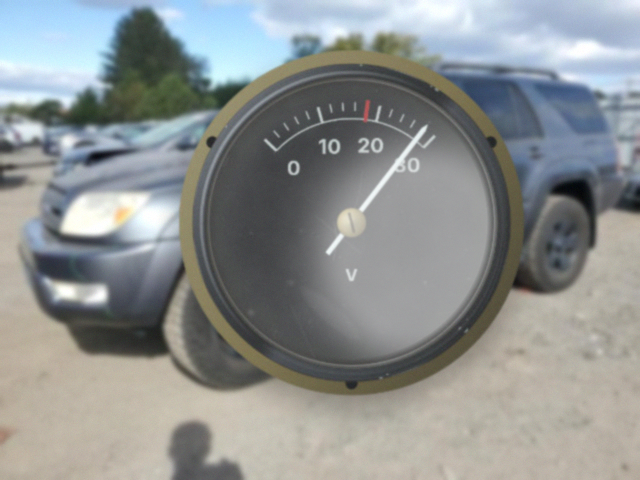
28 V
